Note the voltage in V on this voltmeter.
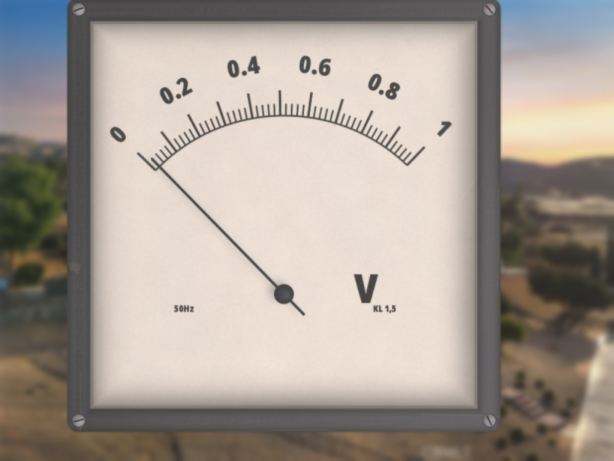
0.02 V
